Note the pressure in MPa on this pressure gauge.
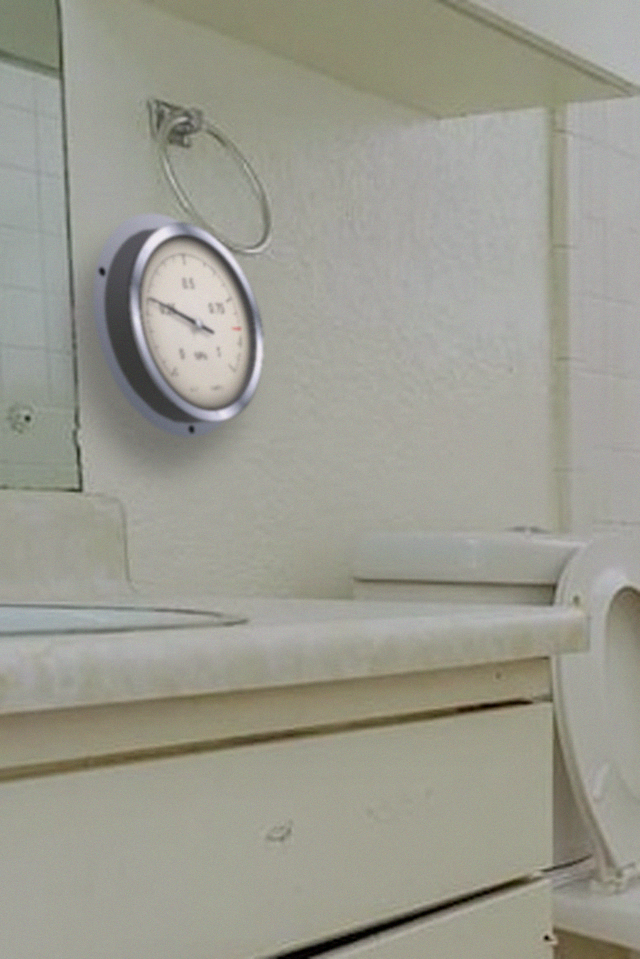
0.25 MPa
